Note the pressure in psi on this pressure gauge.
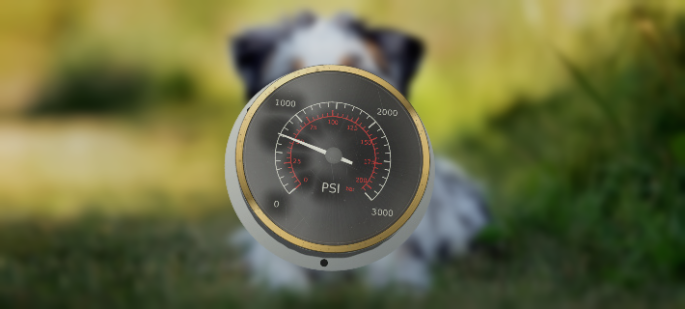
700 psi
